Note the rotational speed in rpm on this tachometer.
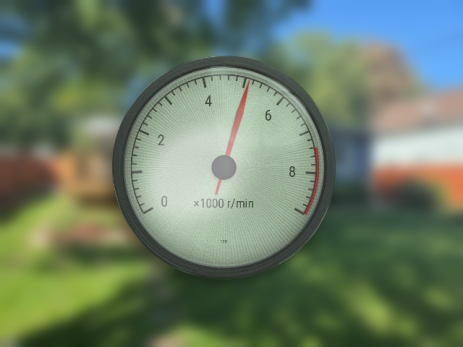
5100 rpm
